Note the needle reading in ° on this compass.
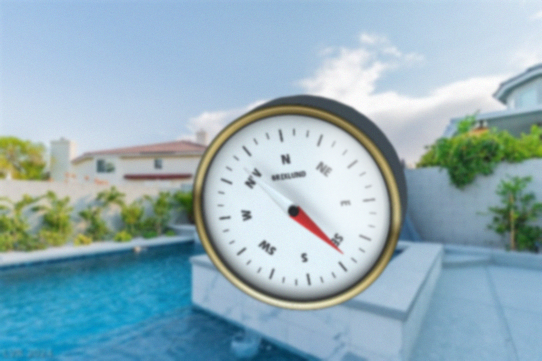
140 °
